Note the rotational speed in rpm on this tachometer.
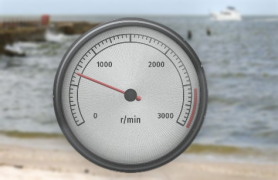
650 rpm
